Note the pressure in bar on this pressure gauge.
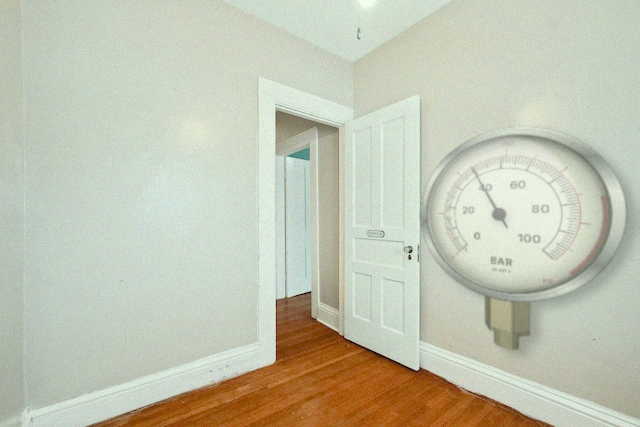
40 bar
